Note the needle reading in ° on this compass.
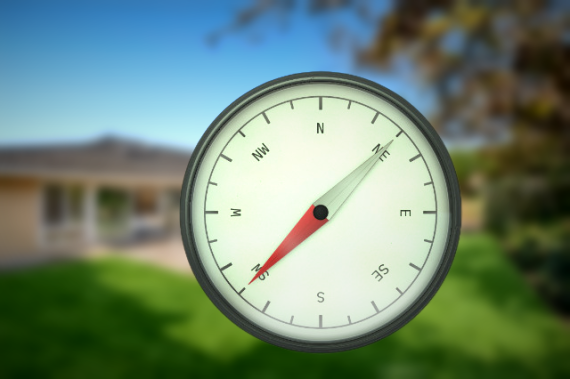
225 °
